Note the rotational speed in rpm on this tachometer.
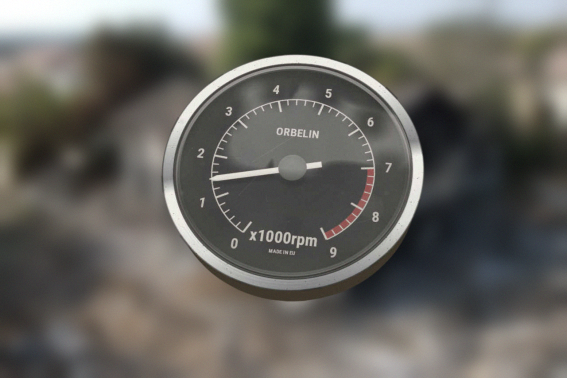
1400 rpm
